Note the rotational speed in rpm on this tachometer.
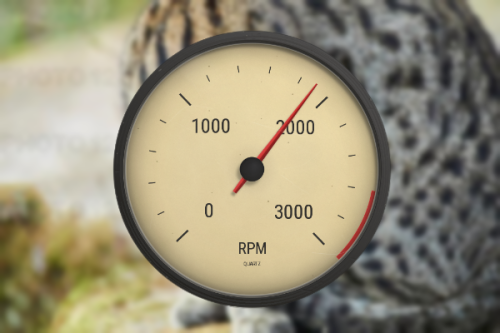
1900 rpm
